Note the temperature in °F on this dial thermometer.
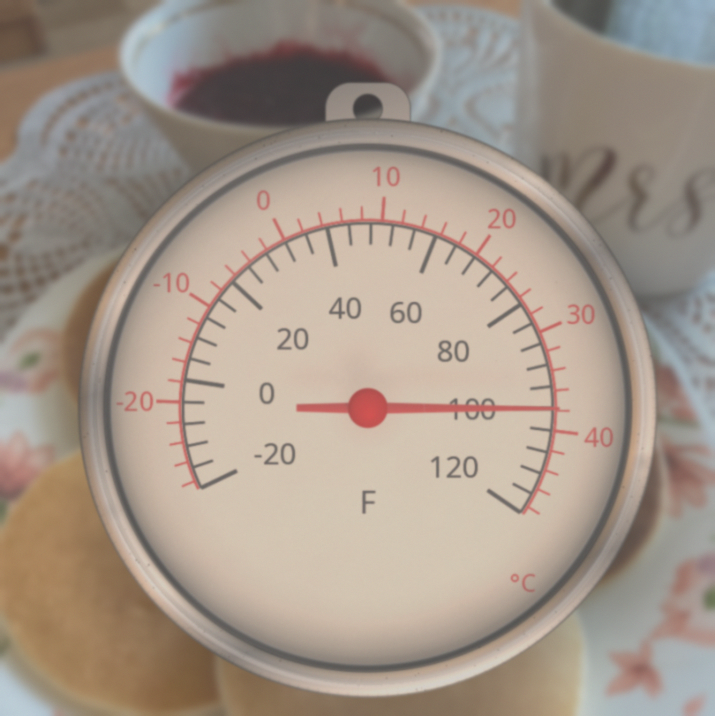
100 °F
